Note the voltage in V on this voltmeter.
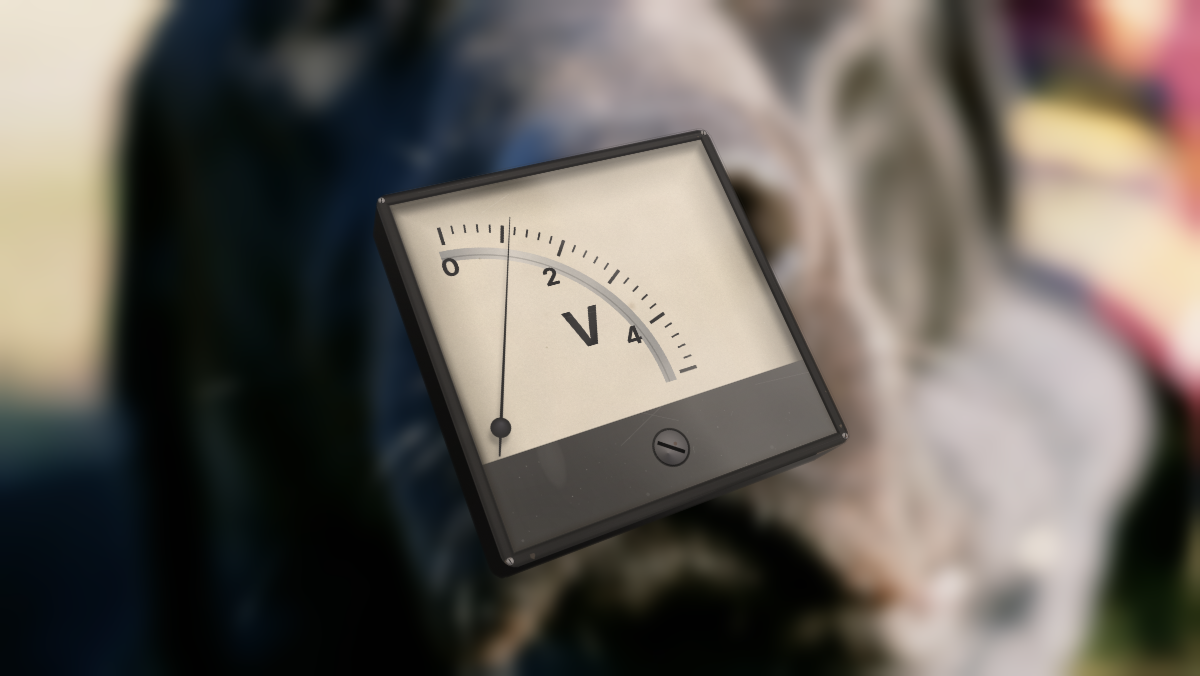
1.1 V
